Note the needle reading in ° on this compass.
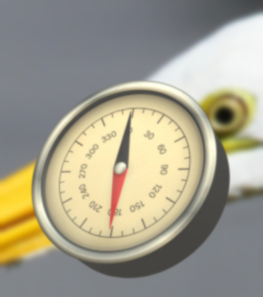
180 °
